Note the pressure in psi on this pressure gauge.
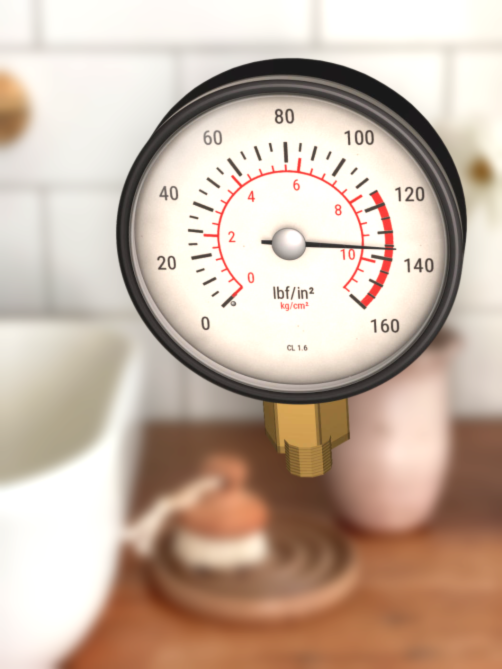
135 psi
